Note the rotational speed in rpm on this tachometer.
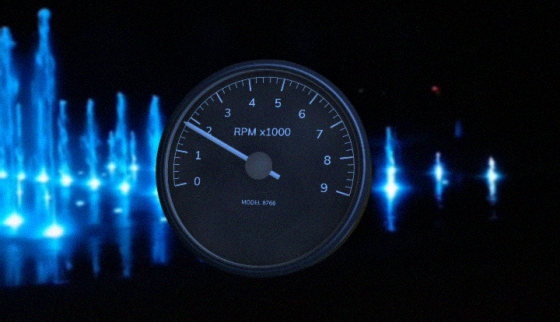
1800 rpm
